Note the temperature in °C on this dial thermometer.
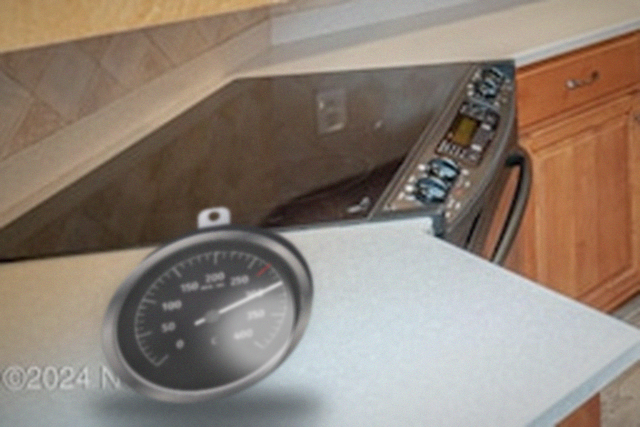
300 °C
